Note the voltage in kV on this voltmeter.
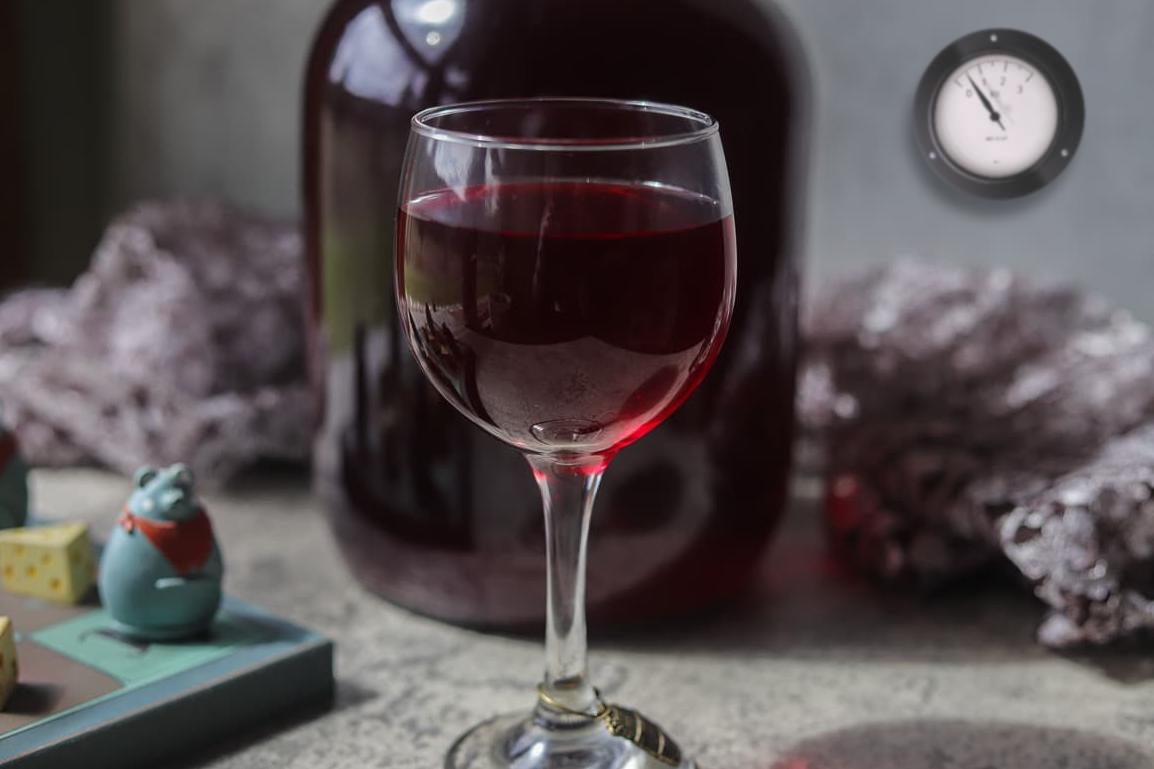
0.5 kV
